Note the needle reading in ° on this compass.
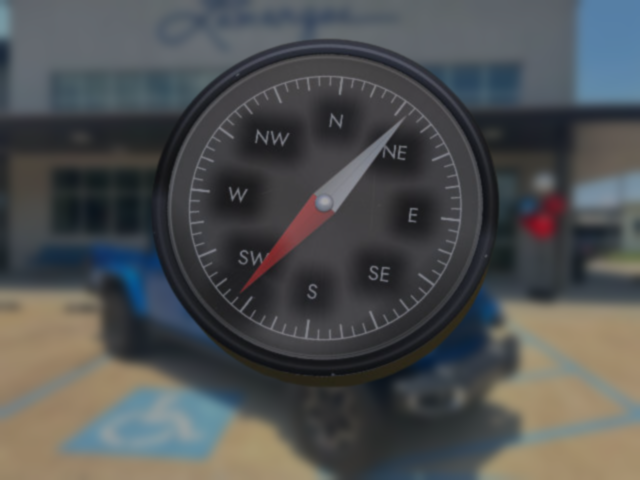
215 °
